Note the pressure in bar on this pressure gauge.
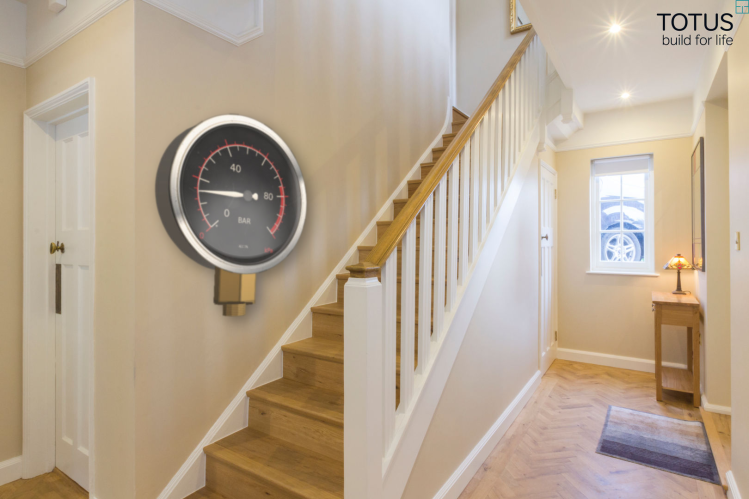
15 bar
